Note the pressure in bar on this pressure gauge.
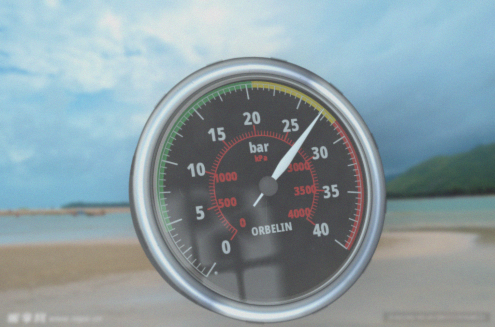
27 bar
